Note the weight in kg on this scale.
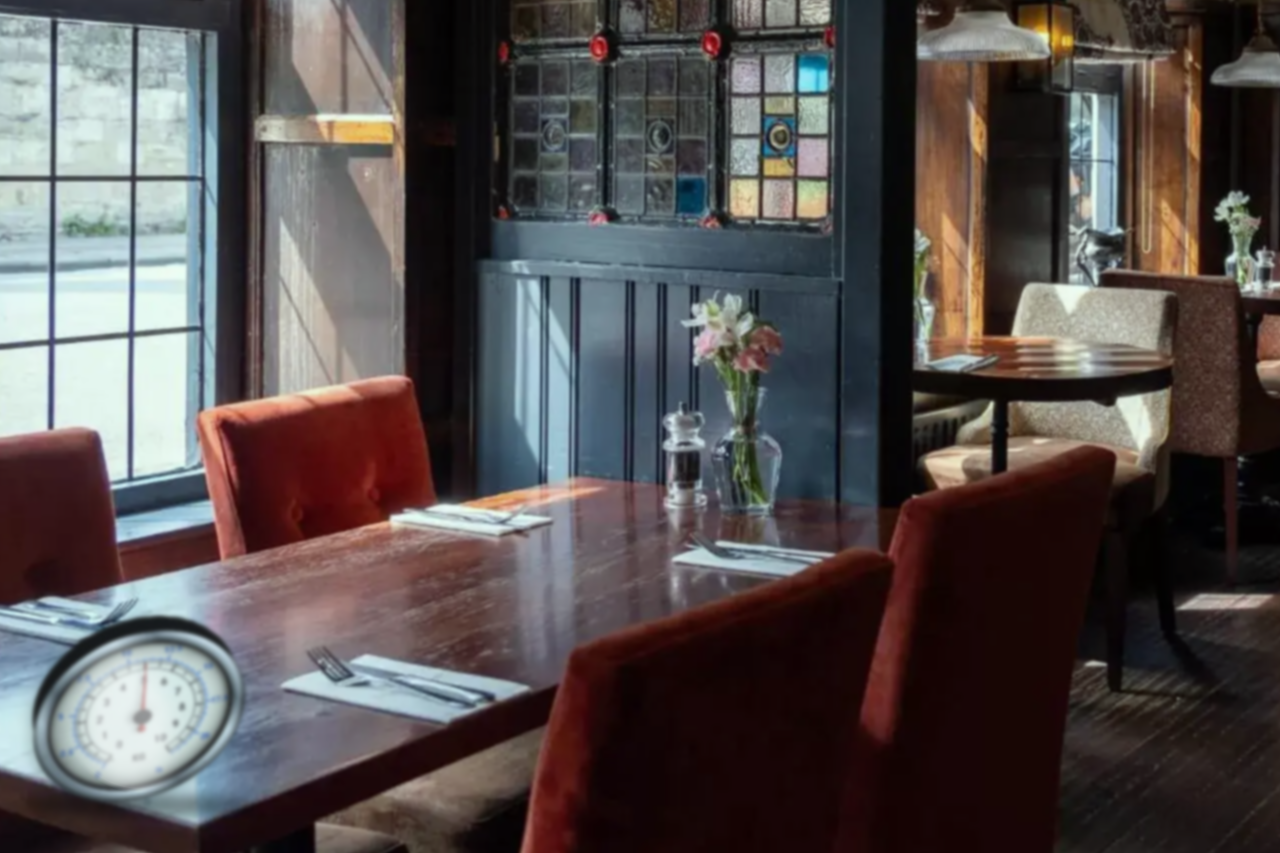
5 kg
